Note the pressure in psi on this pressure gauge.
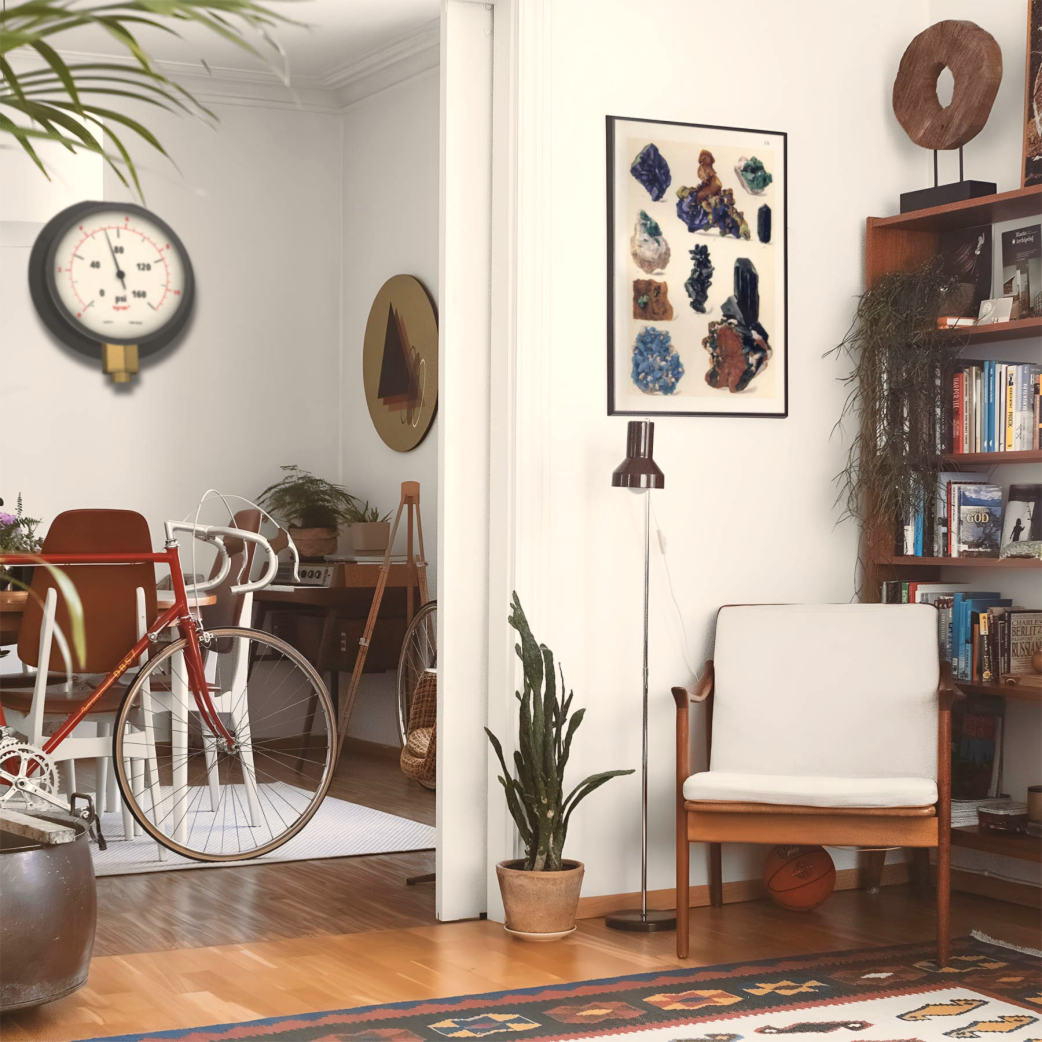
70 psi
